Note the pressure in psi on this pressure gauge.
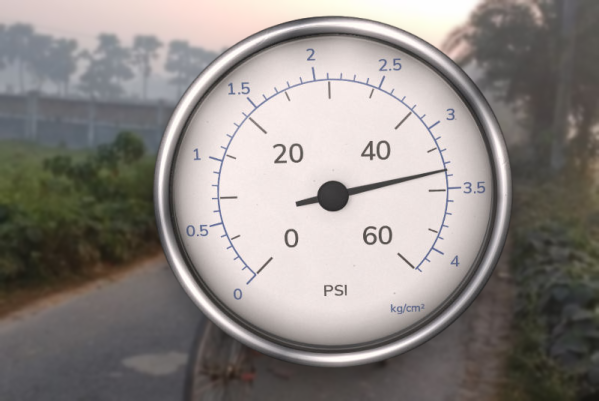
47.5 psi
